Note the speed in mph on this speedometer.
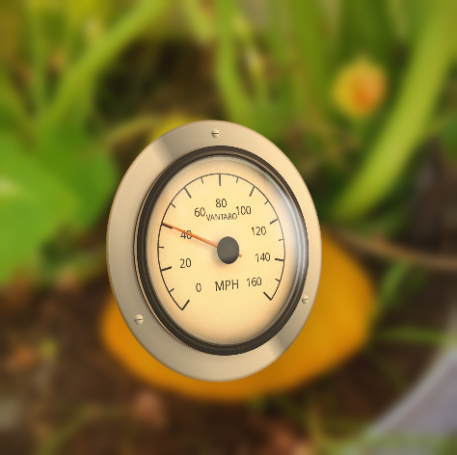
40 mph
